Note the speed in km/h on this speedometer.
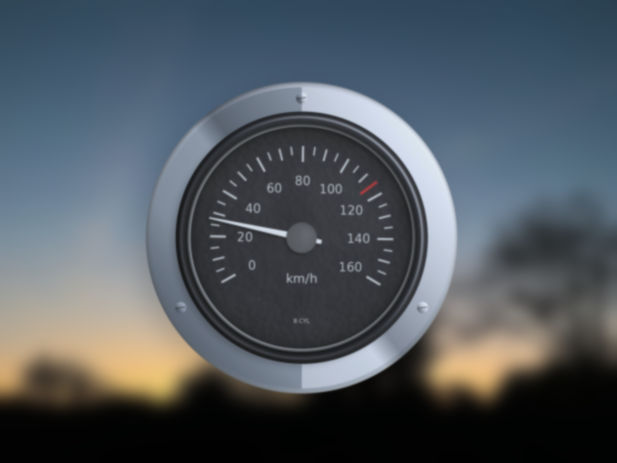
27.5 km/h
